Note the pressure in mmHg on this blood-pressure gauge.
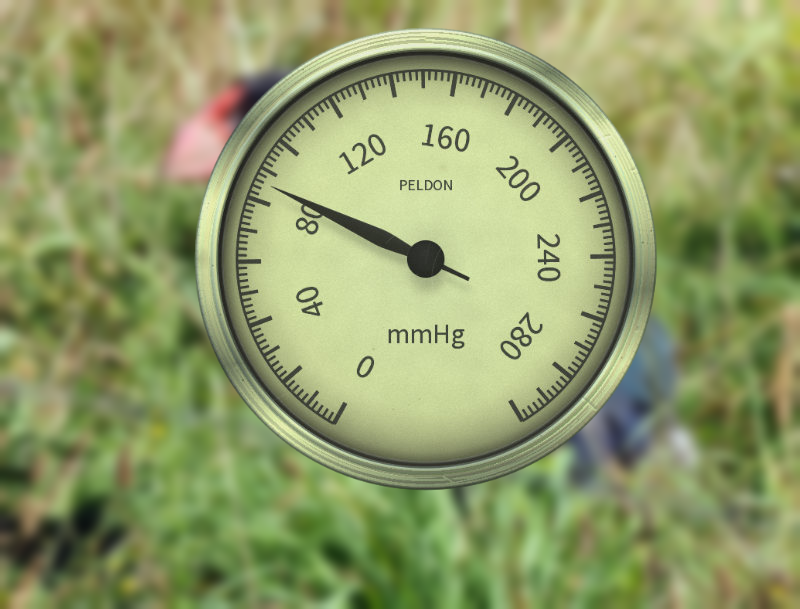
86 mmHg
